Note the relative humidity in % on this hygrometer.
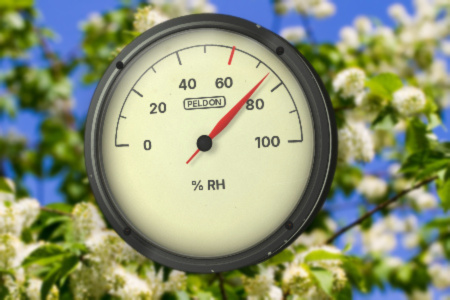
75 %
